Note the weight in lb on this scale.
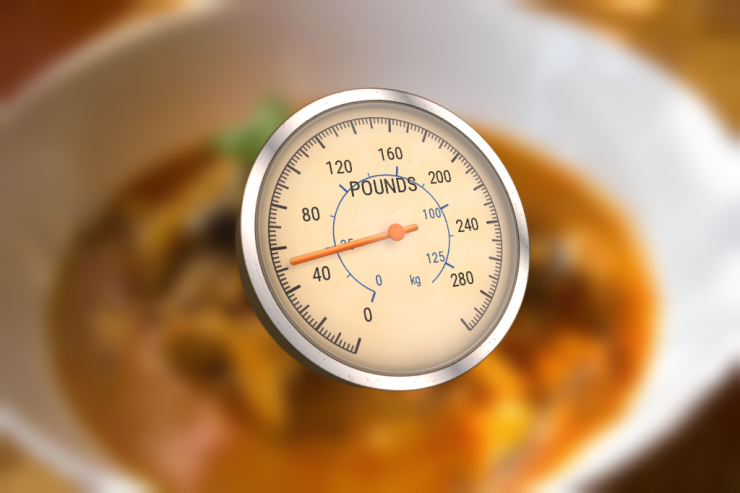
52 lb
